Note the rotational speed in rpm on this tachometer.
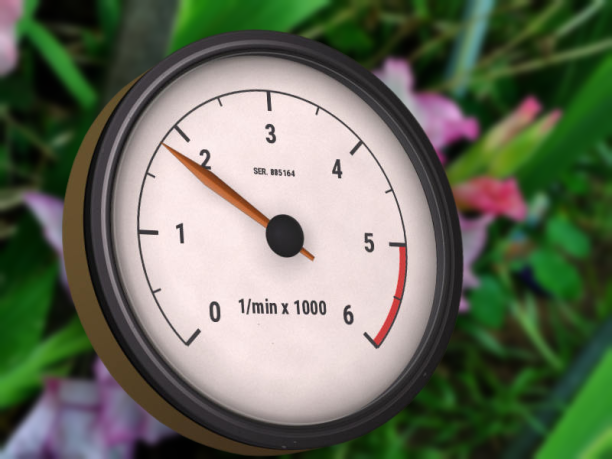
1750 rpm
